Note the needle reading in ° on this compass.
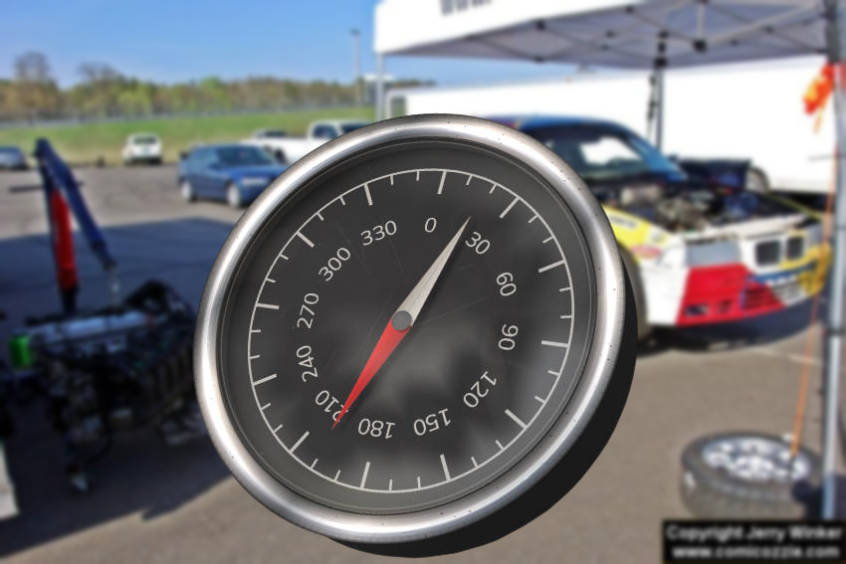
200 °
